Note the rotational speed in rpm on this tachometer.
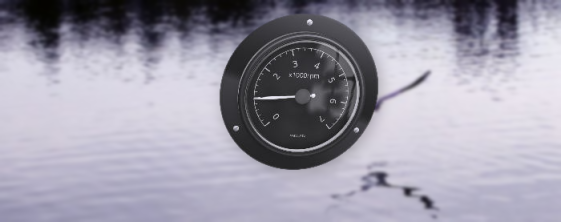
1000 rpm
